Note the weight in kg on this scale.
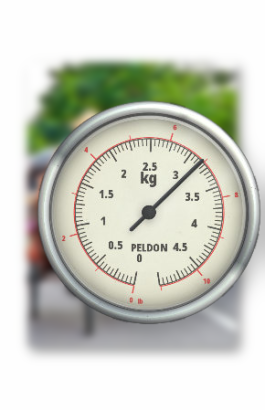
3.15 kg
